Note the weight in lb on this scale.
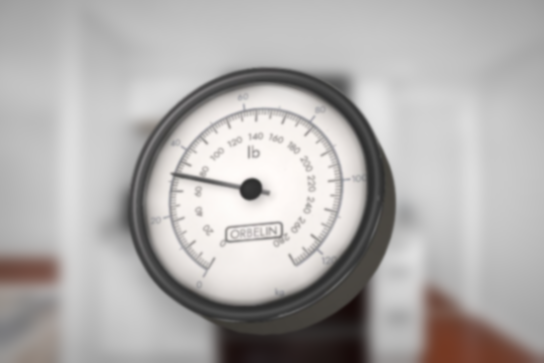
70 lb
